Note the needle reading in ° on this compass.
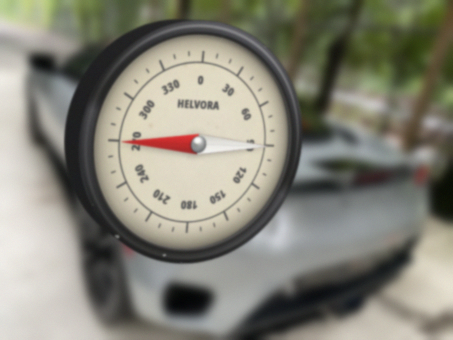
270 °
